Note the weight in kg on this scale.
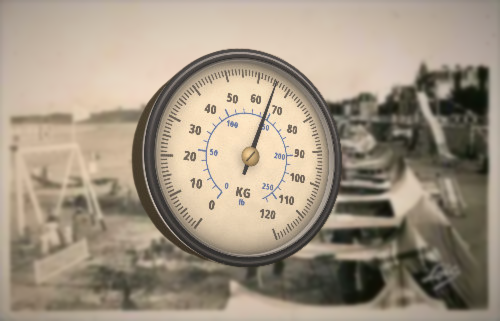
65 kg
